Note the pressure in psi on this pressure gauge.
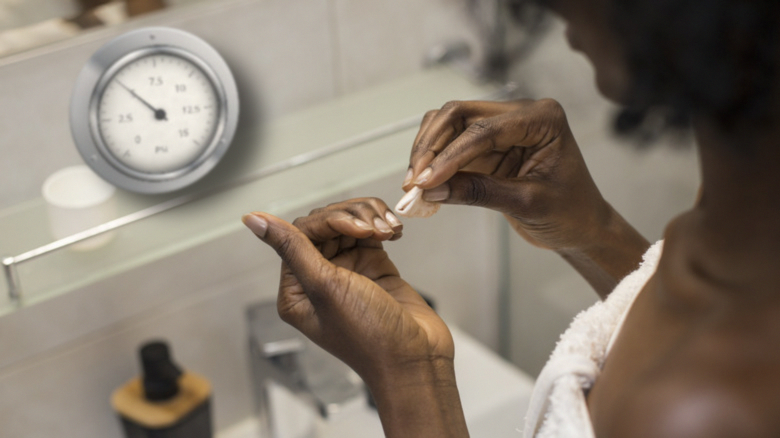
5 psi
